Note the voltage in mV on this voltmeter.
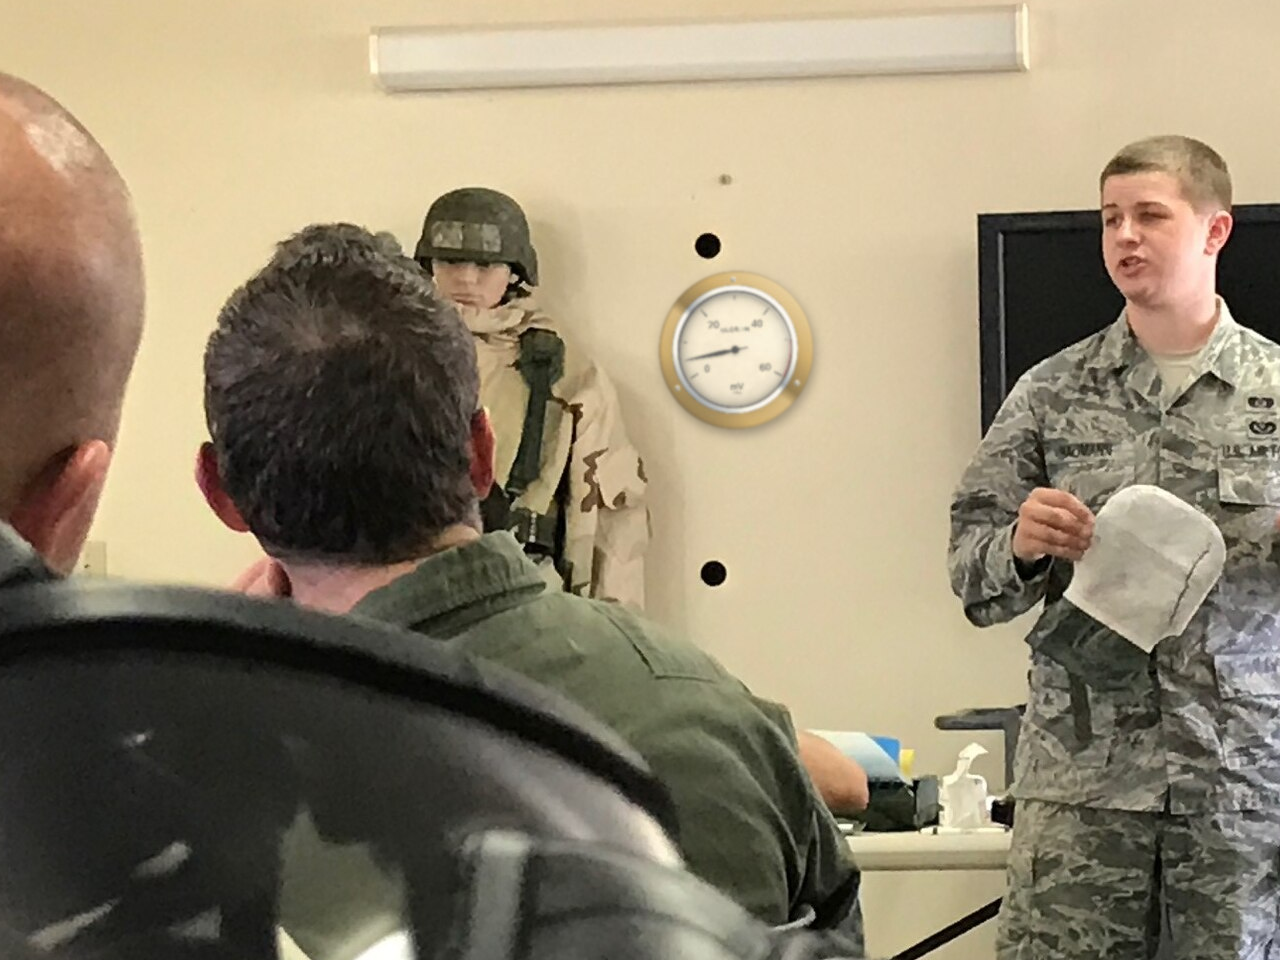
5 mV
